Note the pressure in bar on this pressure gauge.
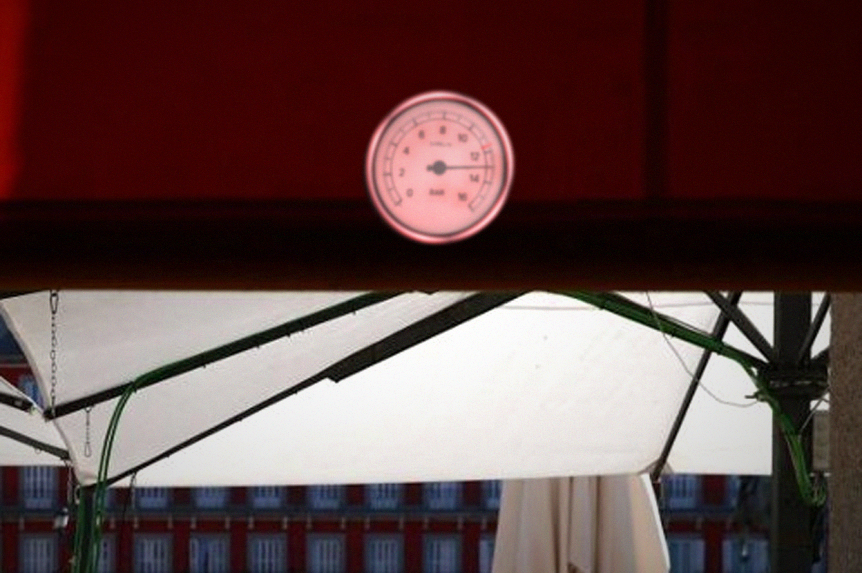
13 bar
